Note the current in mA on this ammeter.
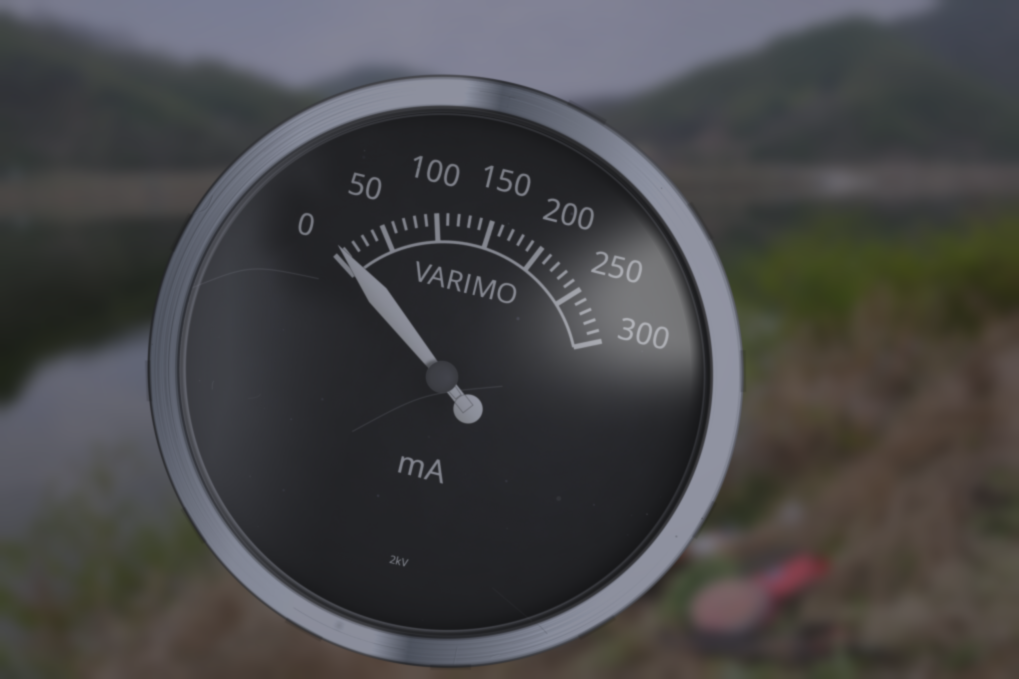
10 mA
